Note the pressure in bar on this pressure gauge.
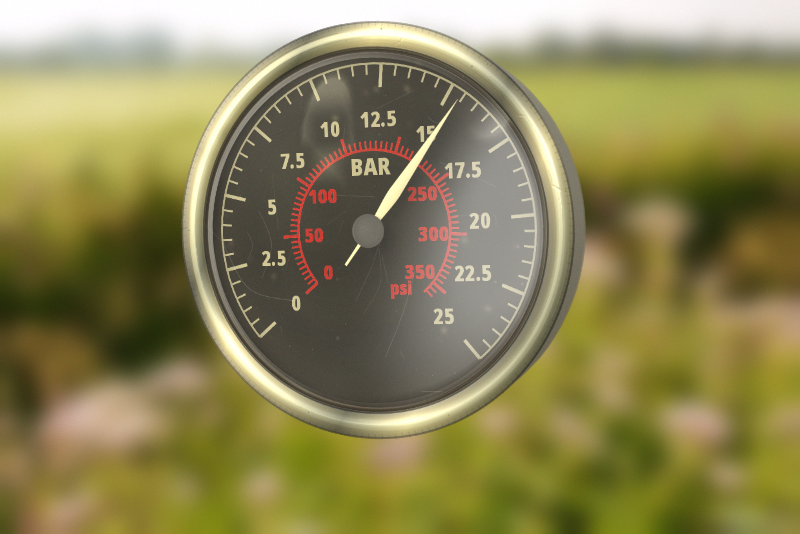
15.5 bar
